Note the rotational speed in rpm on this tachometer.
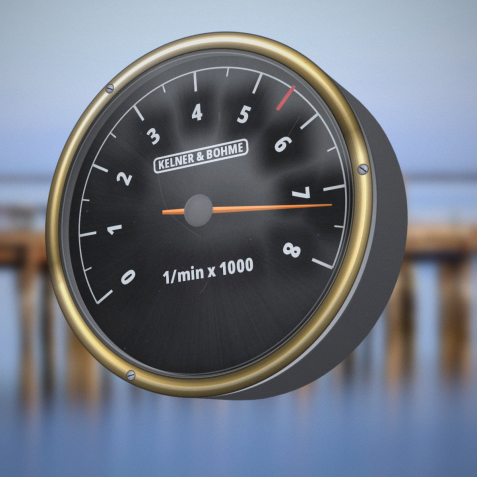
7250 rpm
